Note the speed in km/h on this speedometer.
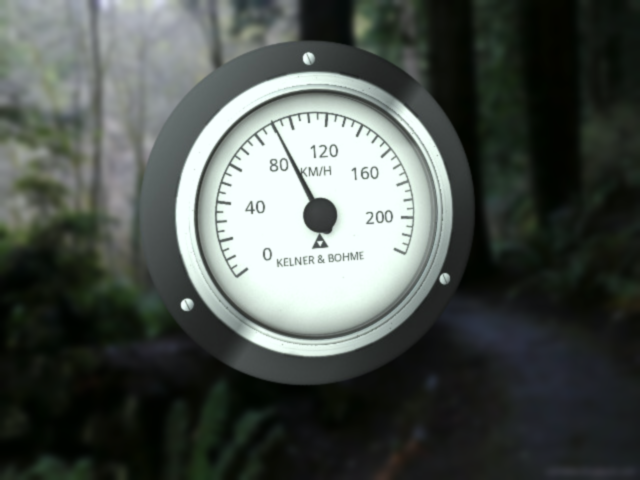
90 km/h
